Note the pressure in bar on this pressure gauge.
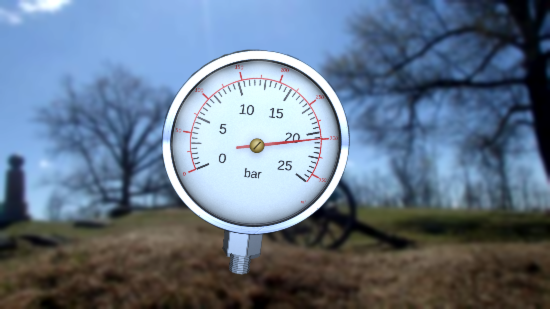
20.5 bar
